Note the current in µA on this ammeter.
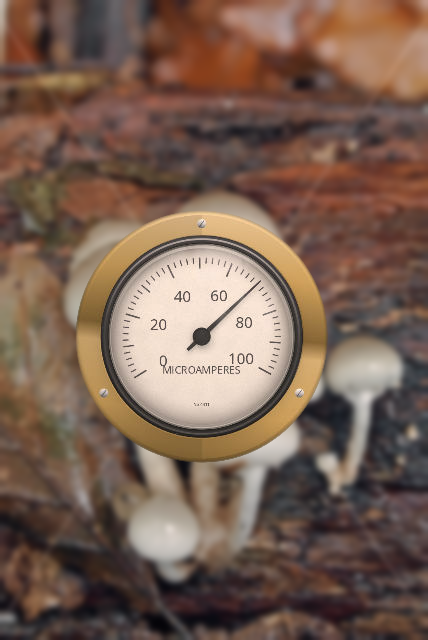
70 µA
